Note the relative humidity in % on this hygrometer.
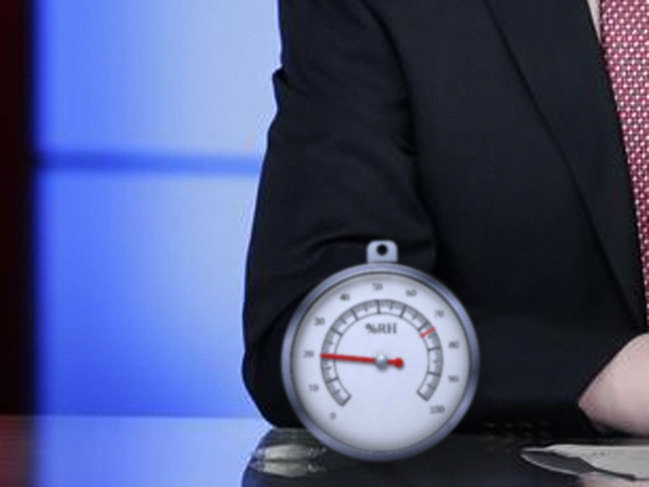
20 %
